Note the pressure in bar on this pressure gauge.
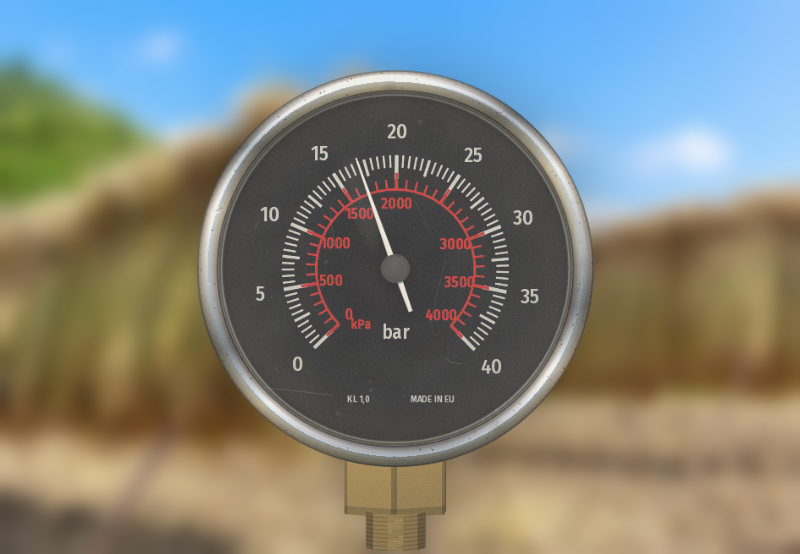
17 bar
